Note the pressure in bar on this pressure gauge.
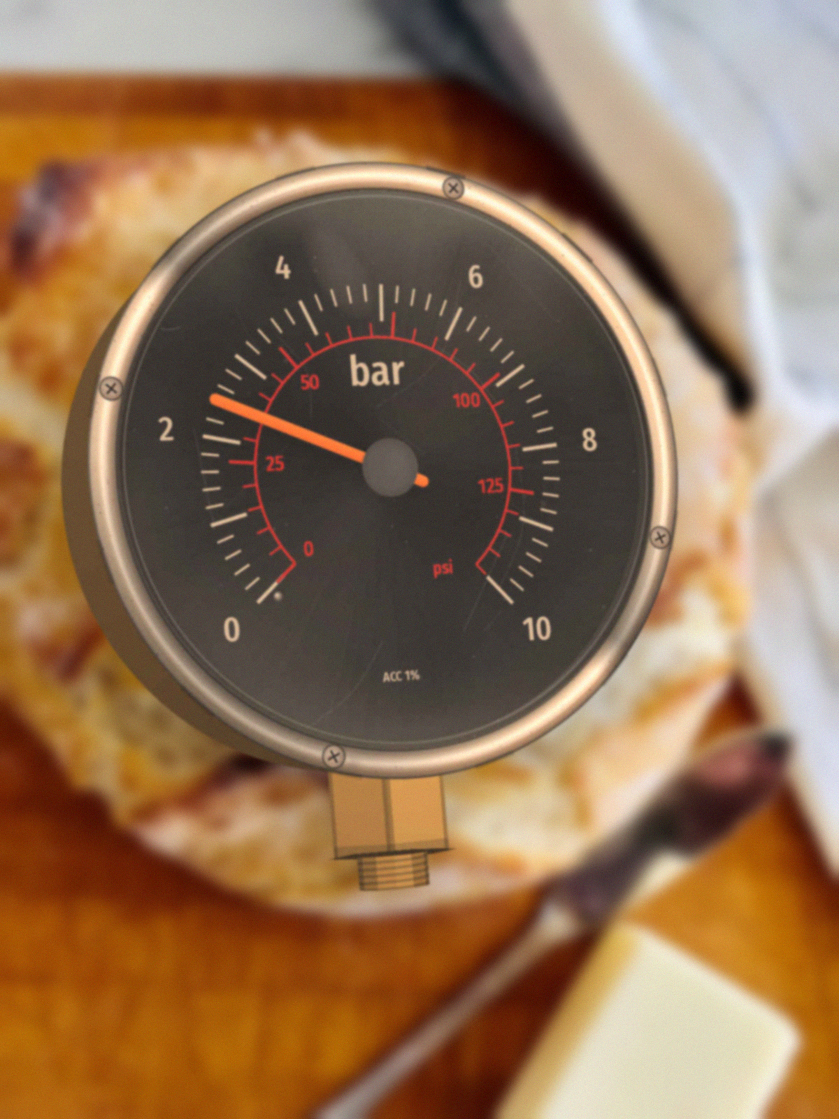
2.4 bar
